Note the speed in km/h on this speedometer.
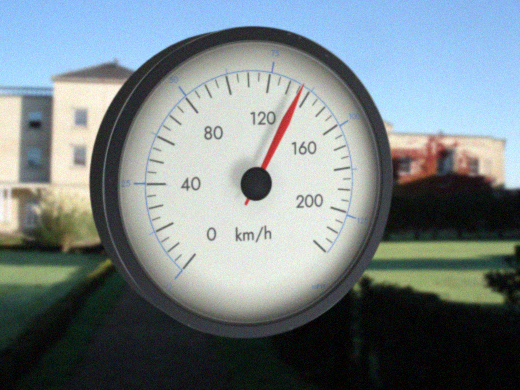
135 km/h
